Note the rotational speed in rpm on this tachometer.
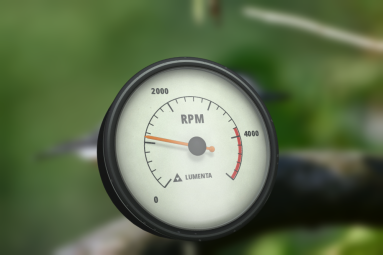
1100 rpm
